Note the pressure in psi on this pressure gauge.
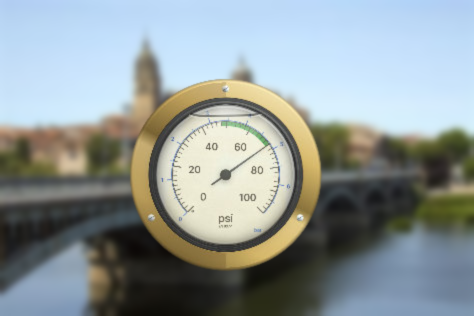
70 psi
